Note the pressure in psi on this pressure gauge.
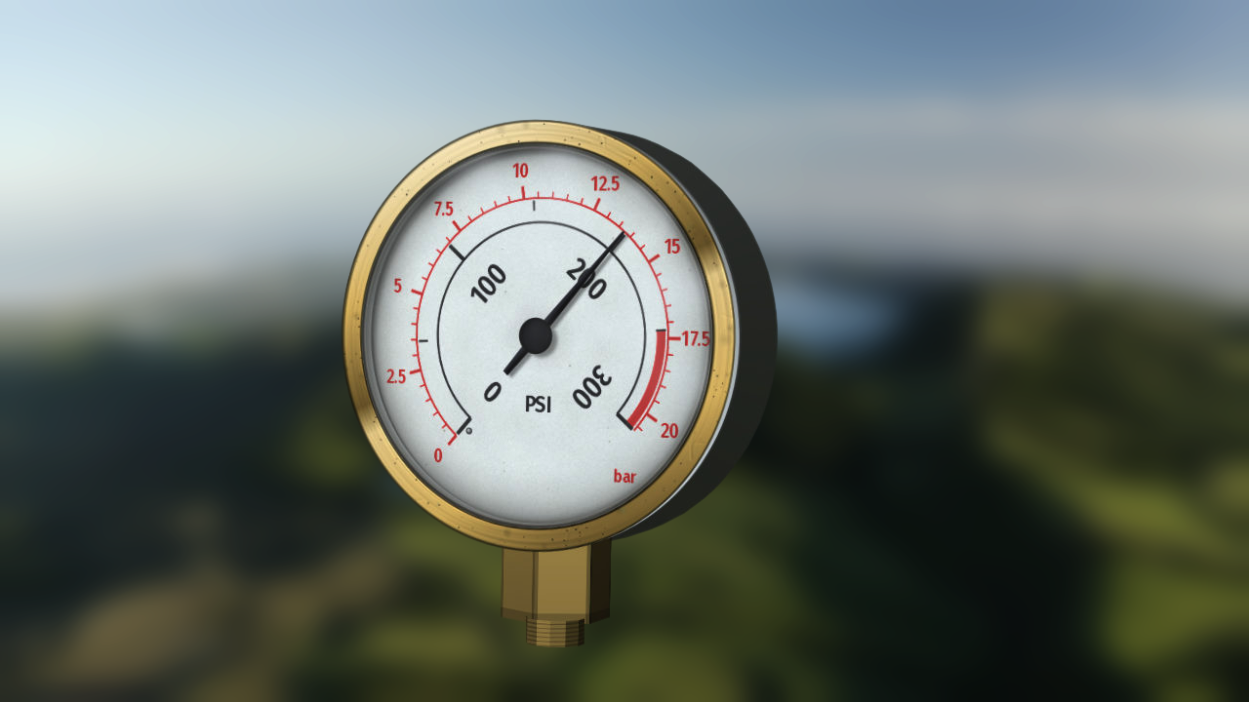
200 psi
